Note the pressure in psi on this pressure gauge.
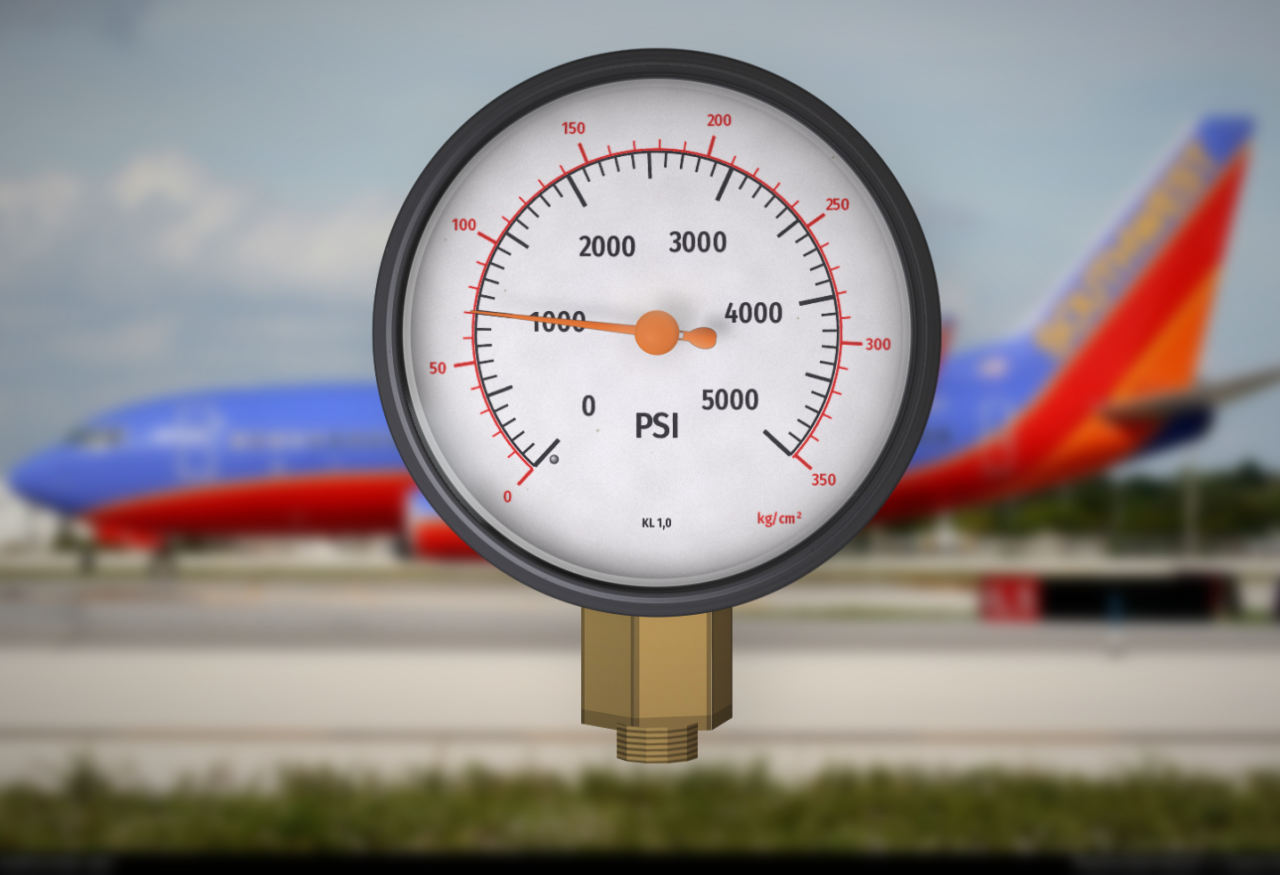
1000 psi
